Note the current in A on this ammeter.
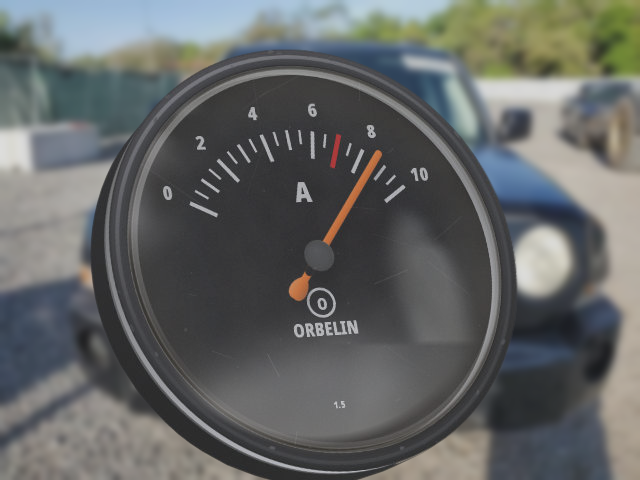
8.5 A
